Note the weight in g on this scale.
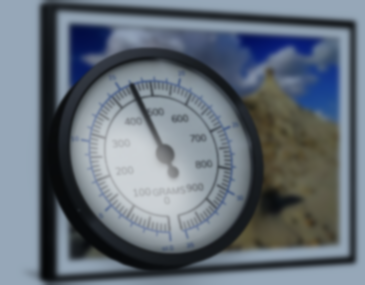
450 g
